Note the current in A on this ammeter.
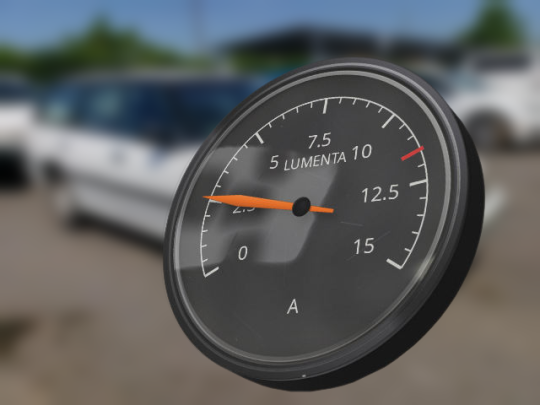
2.5 A
